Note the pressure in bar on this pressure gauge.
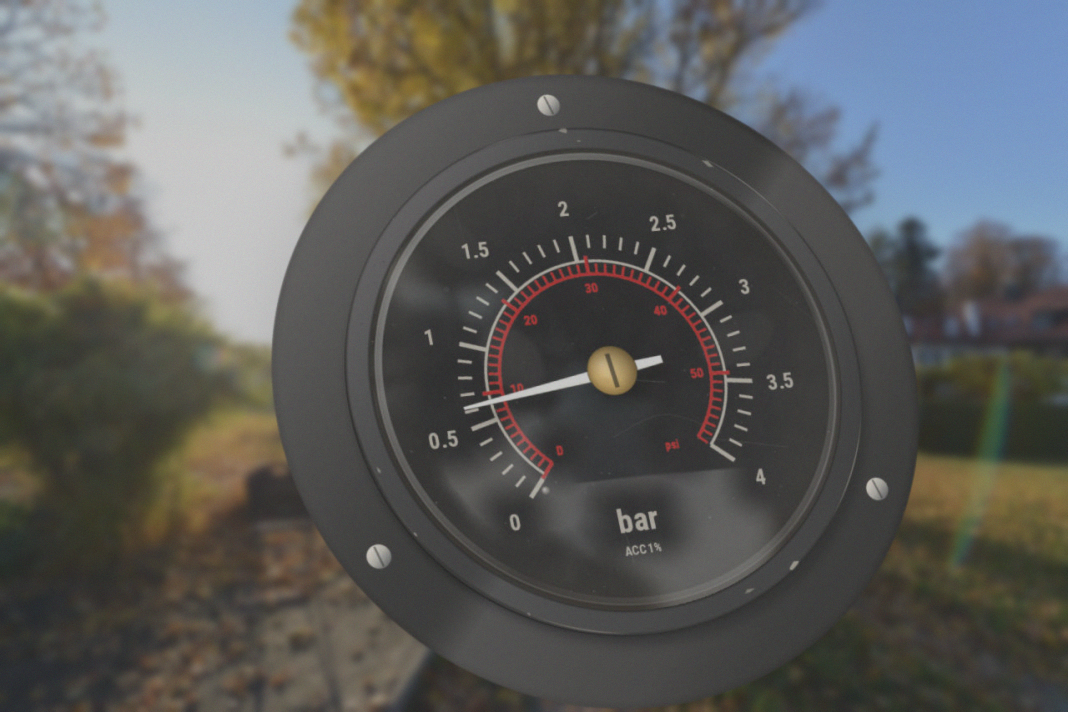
0.6 bar
